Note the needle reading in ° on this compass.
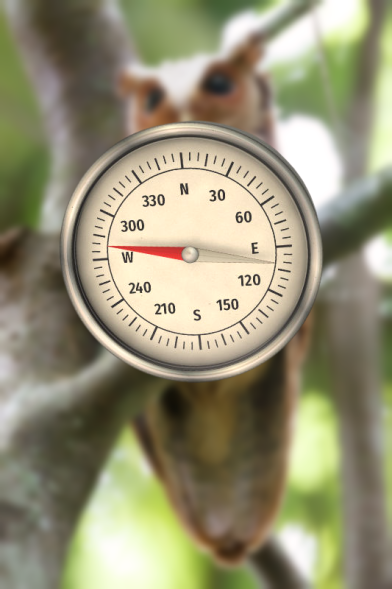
280 °
